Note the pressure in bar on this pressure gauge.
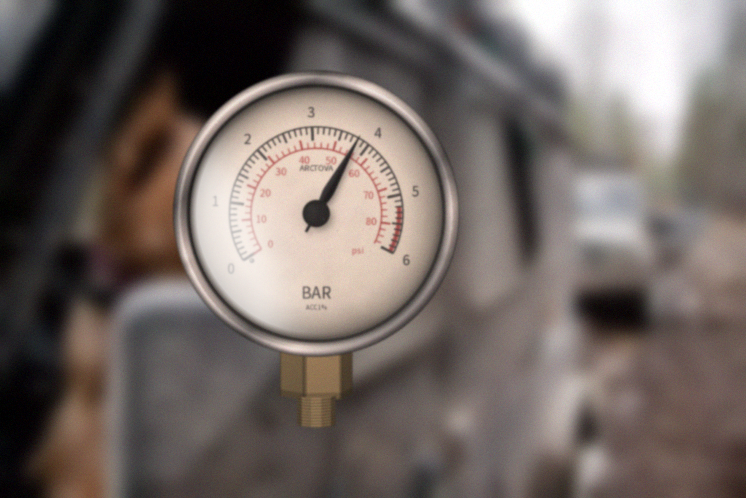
3.8 bar
